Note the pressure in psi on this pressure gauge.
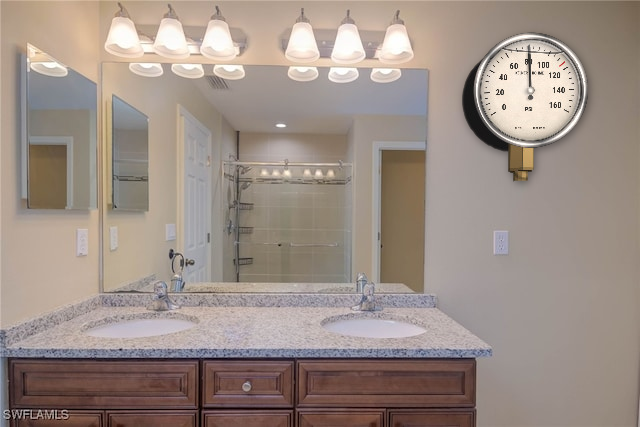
80 psi
